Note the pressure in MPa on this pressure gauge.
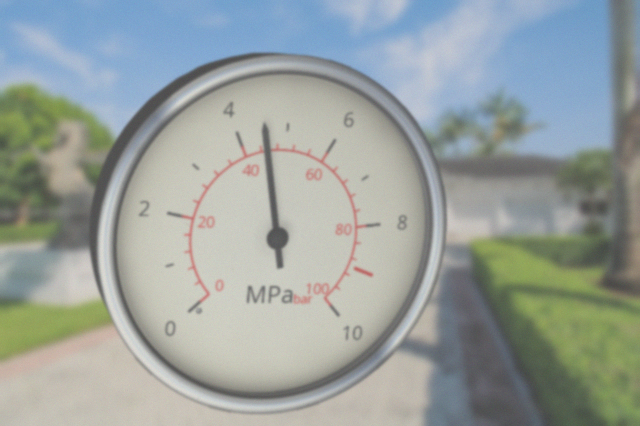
4.5 MPa
